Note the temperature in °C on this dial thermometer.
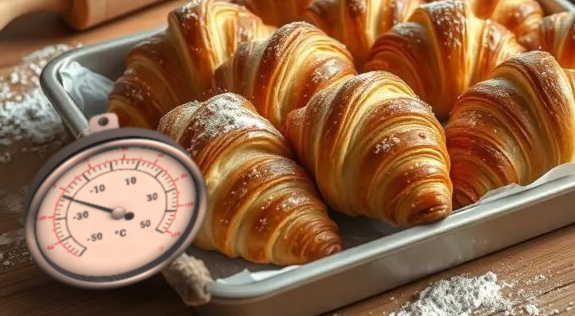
-20 °C
